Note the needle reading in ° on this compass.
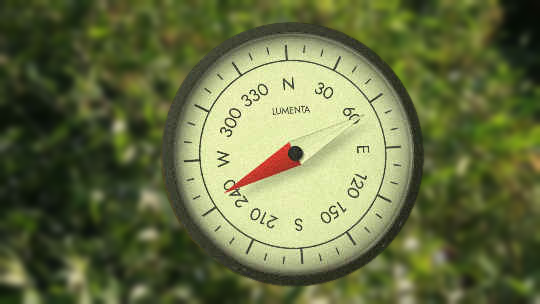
245 °
